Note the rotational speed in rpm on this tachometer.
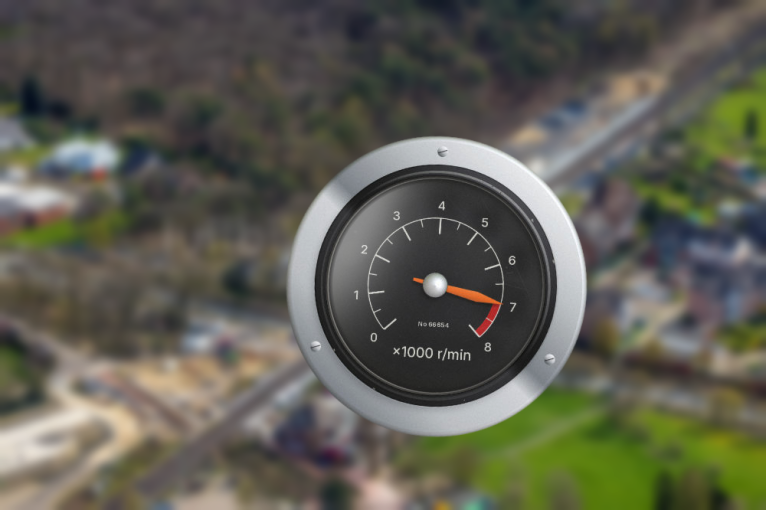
7000 rpm
